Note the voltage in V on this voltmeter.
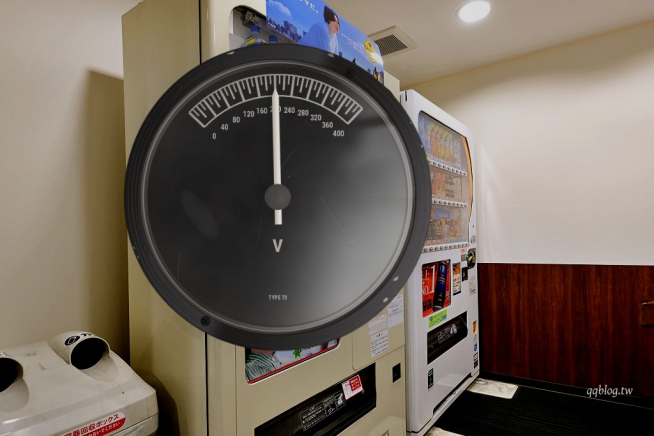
200 V
